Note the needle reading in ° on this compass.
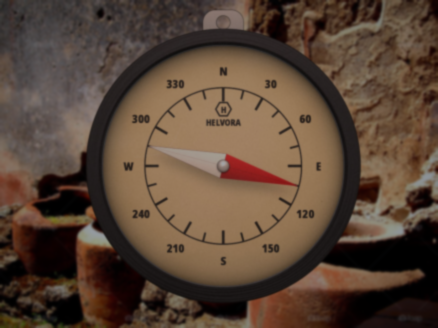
105 °
